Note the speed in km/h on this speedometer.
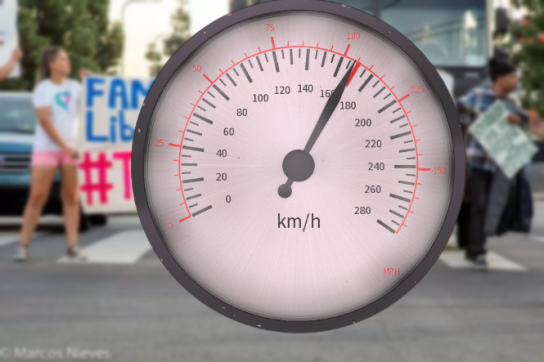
167.5 km/h
